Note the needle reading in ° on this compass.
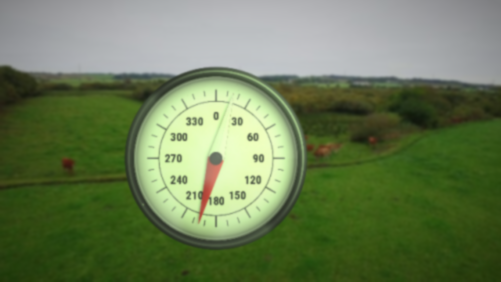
195 °
